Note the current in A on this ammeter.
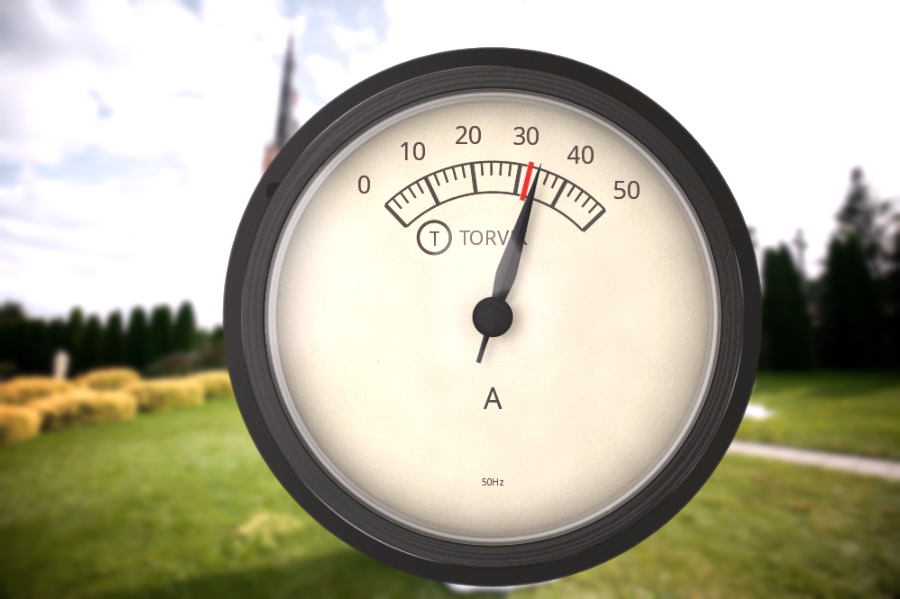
34 A
